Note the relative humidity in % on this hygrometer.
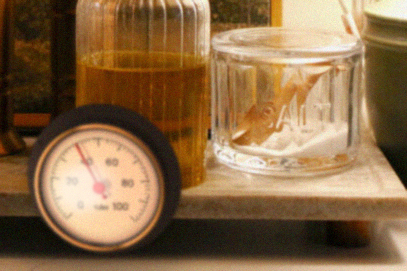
40 %
